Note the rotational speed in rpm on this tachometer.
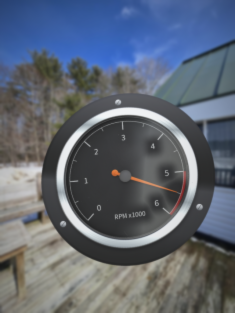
5500 rpm
